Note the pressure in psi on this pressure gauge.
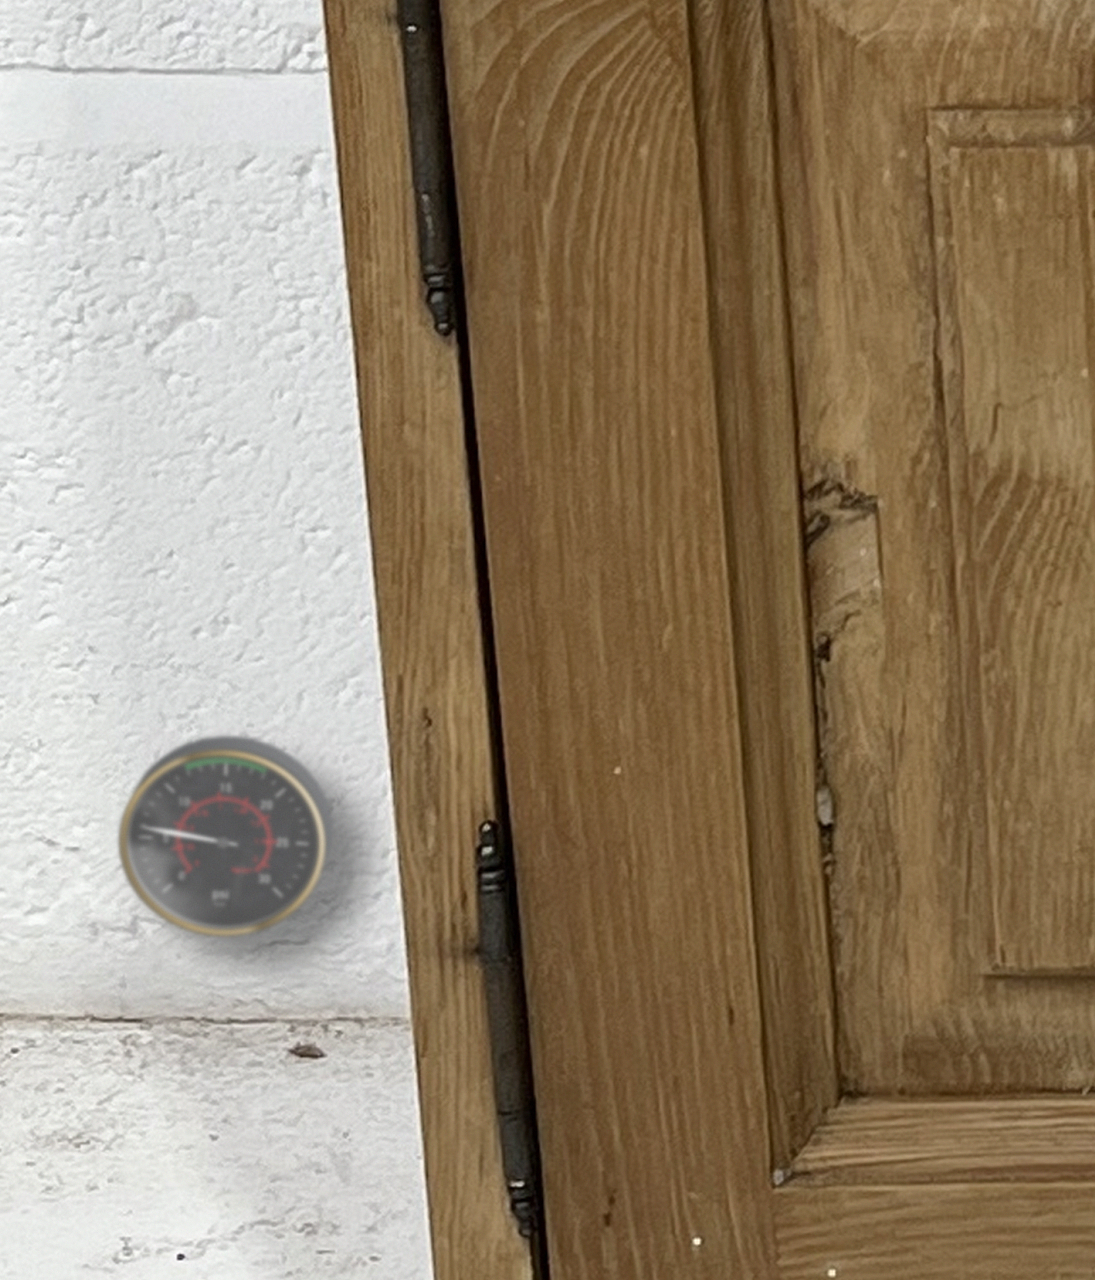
6 psi
